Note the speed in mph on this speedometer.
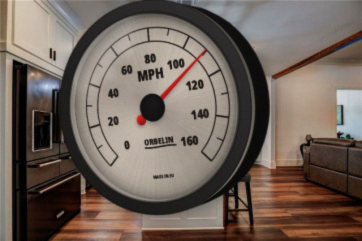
110 mph
